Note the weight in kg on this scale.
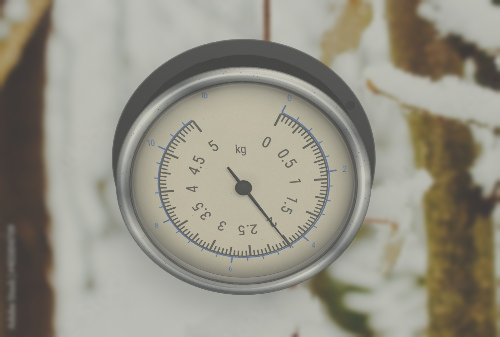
2 kg
